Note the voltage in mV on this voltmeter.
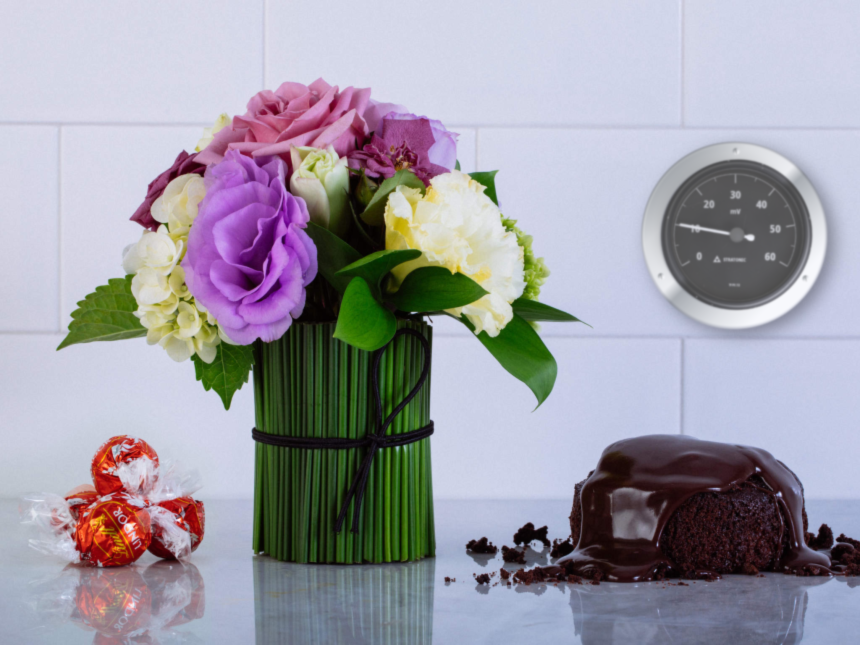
10 mV
